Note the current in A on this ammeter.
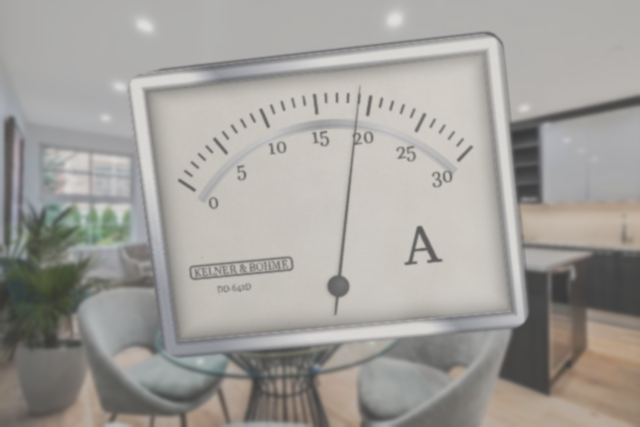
19 A
